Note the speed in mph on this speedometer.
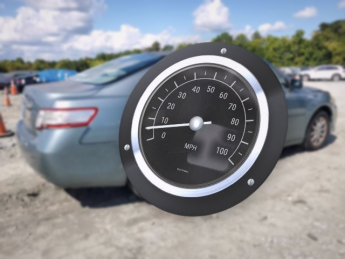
5 mph
